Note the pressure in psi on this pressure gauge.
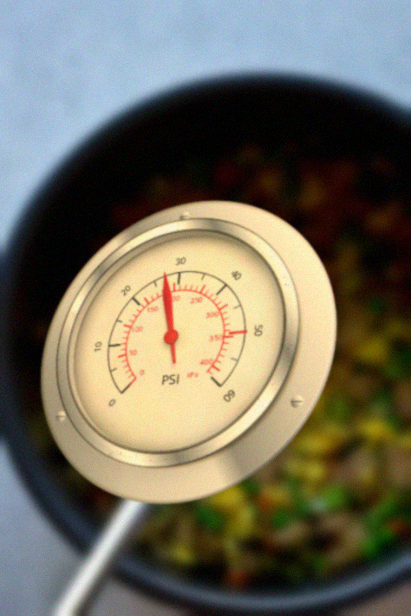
27.5 psi
